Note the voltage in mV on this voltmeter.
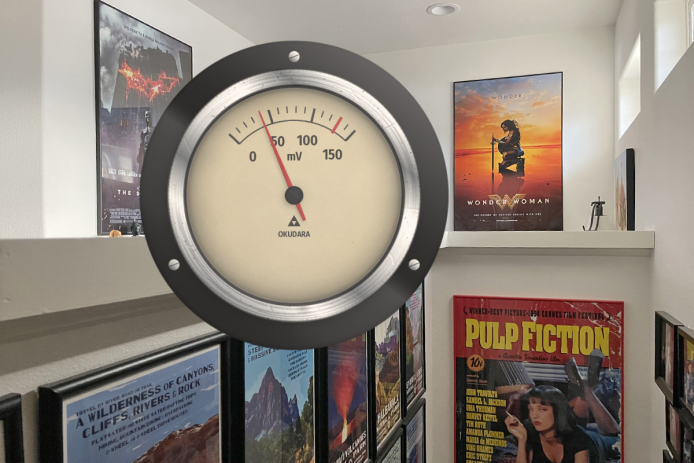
40 mV
